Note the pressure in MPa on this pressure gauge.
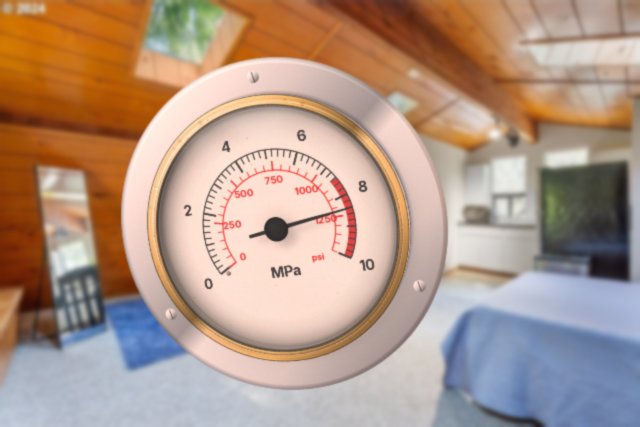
8.4 MPa
